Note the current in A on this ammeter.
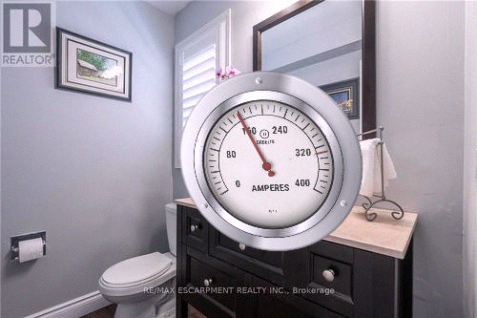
160 A
